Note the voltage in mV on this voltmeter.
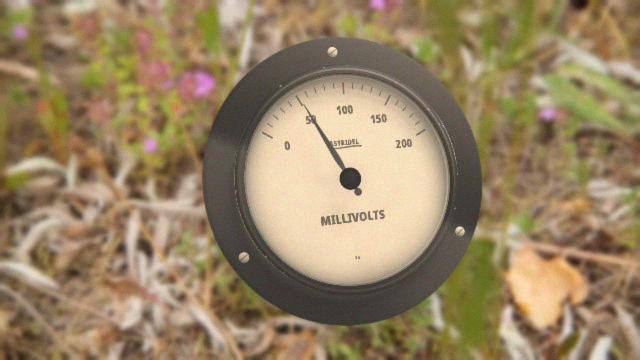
50 mV
